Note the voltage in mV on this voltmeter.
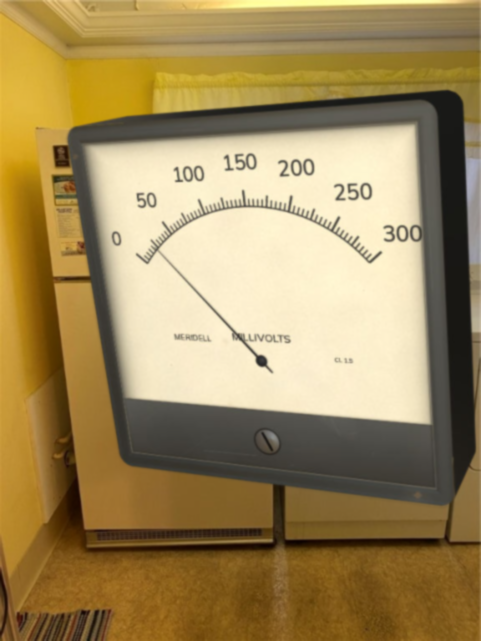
25 mV
